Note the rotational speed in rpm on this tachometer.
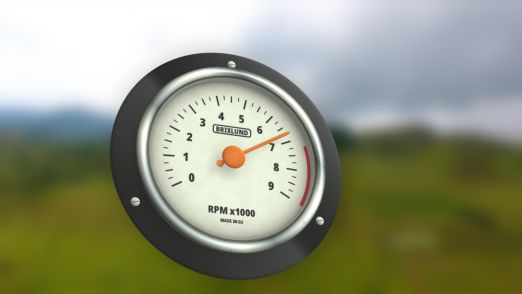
6750 rpm
